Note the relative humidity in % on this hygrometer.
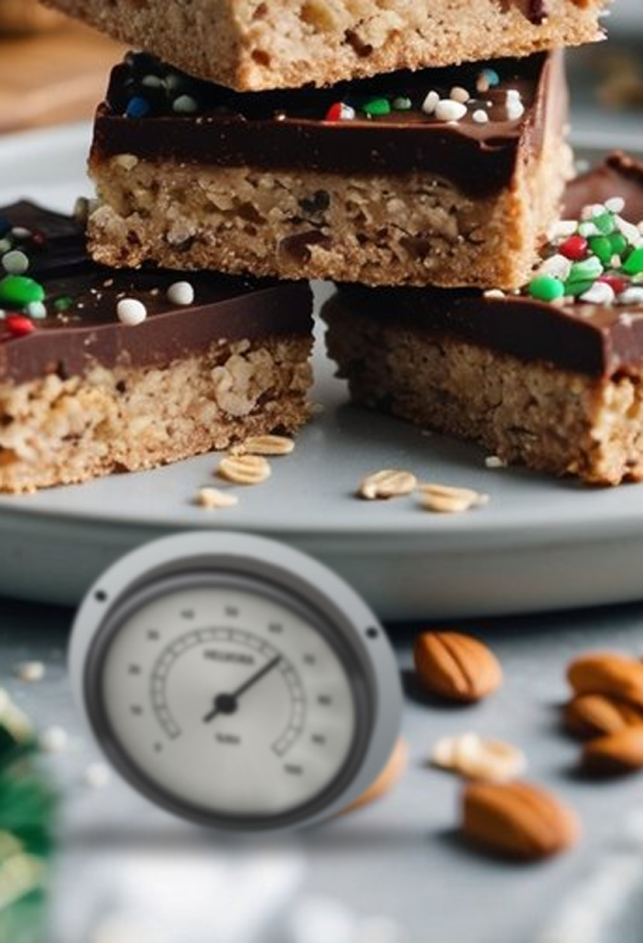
65 %
